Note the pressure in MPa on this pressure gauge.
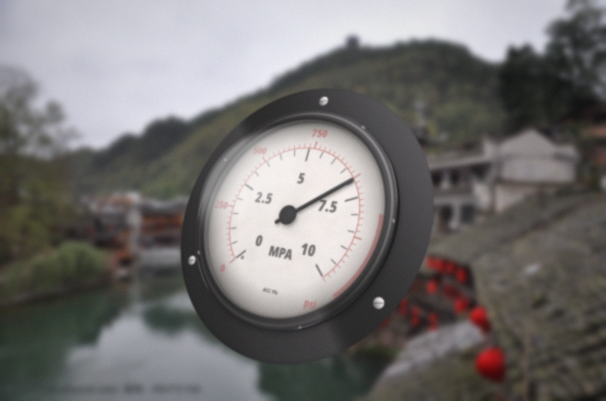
7 MPa
